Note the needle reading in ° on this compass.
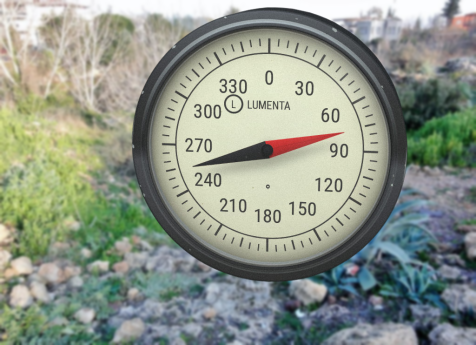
75 °
